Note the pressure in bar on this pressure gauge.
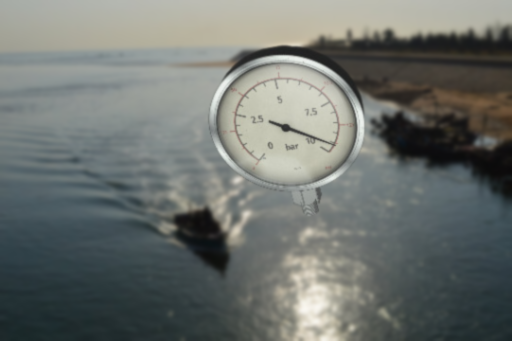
9.5 bar
